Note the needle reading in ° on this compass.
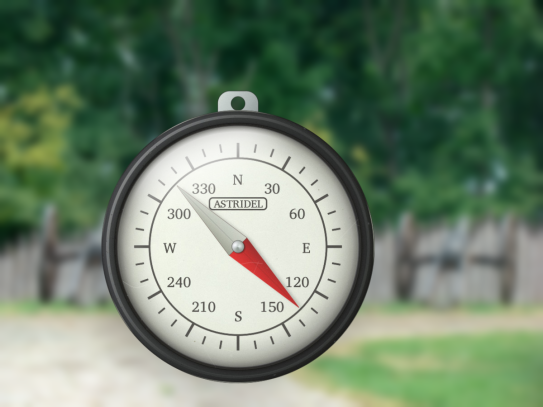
135 °
